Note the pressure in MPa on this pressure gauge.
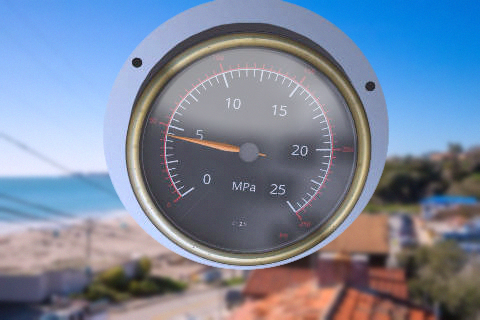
4.5 MPa
